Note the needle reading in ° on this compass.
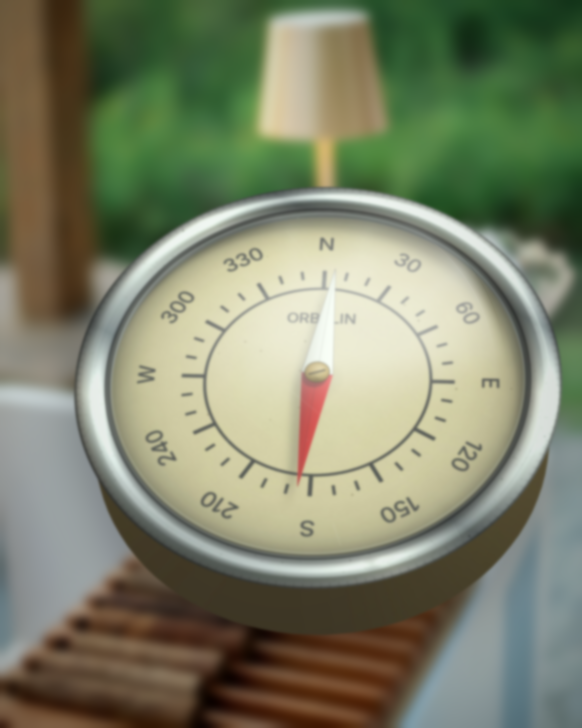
185 °
